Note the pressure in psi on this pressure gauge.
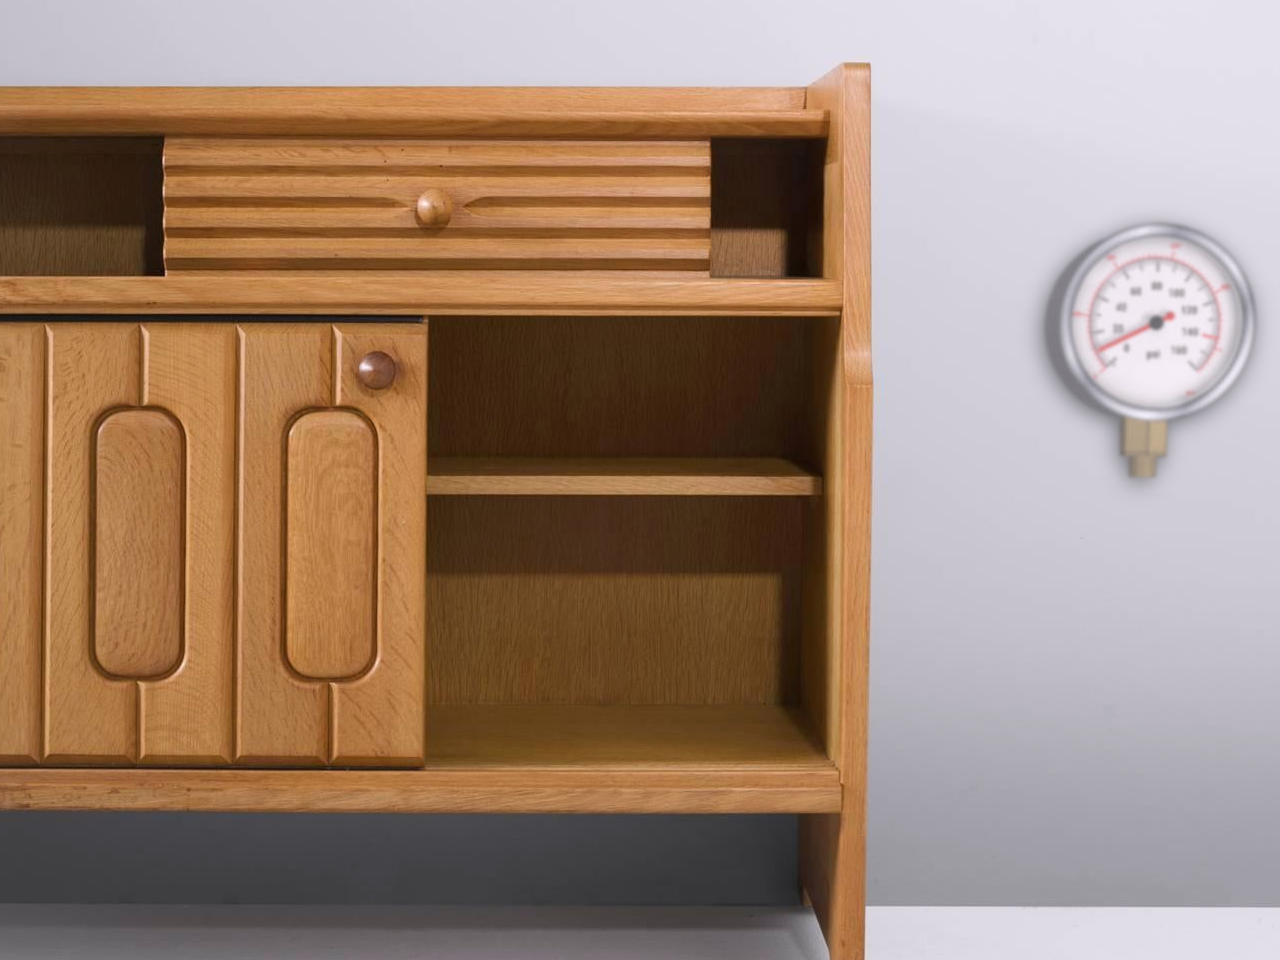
10 psi
